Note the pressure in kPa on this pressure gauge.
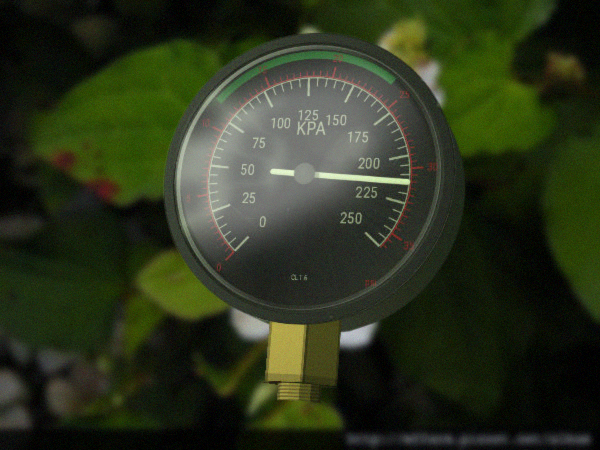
215 kPa
